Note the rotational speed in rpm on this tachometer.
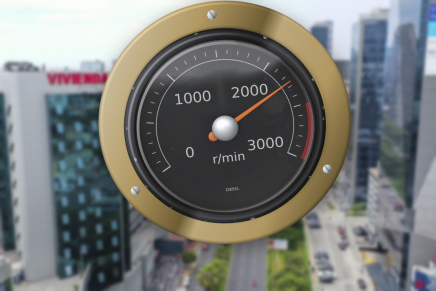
2250 rpm
